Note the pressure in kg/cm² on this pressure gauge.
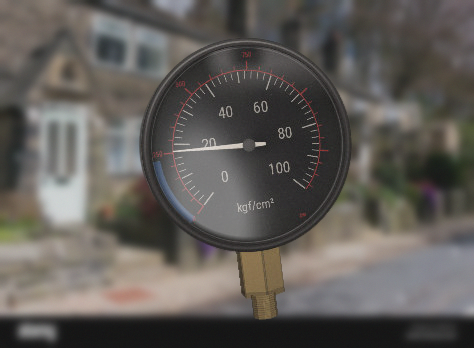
18 kg/cm²
